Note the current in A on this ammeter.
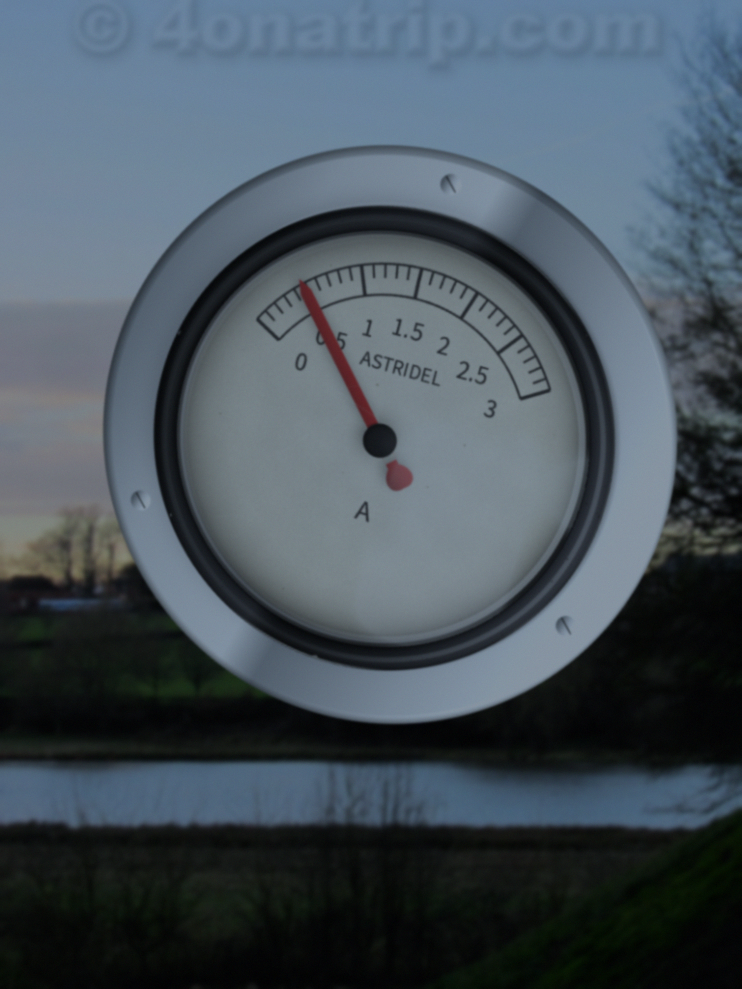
0.5 A
